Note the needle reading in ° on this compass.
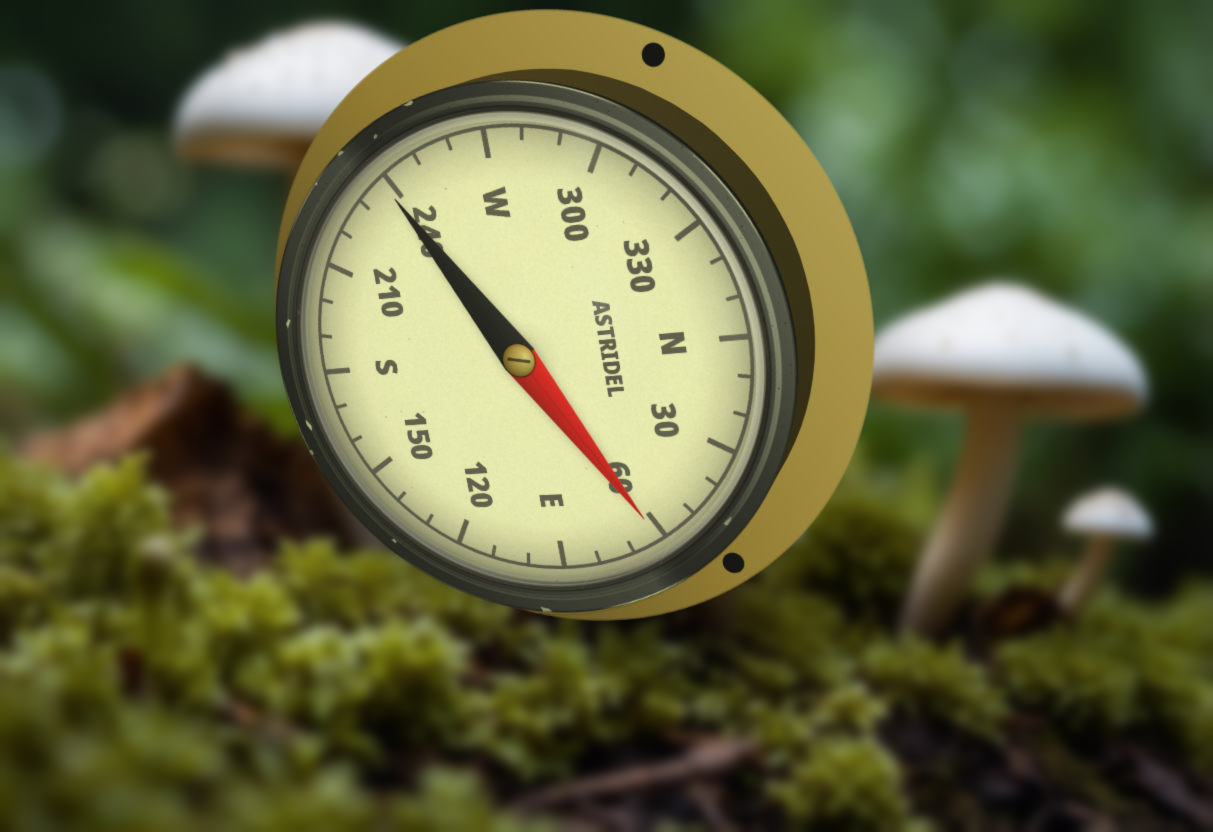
60 °
